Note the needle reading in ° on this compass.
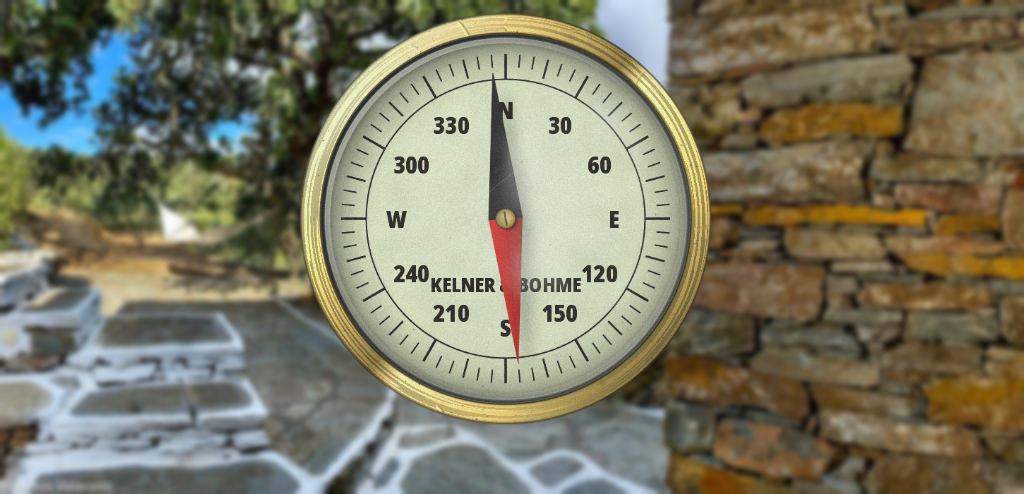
175 °
